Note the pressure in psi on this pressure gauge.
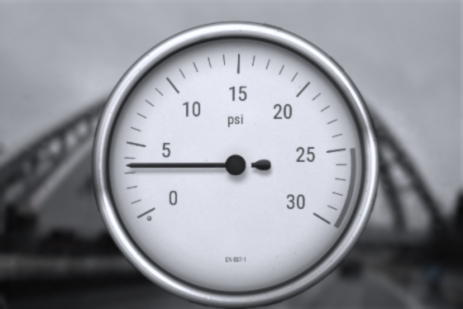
3.5 psi
